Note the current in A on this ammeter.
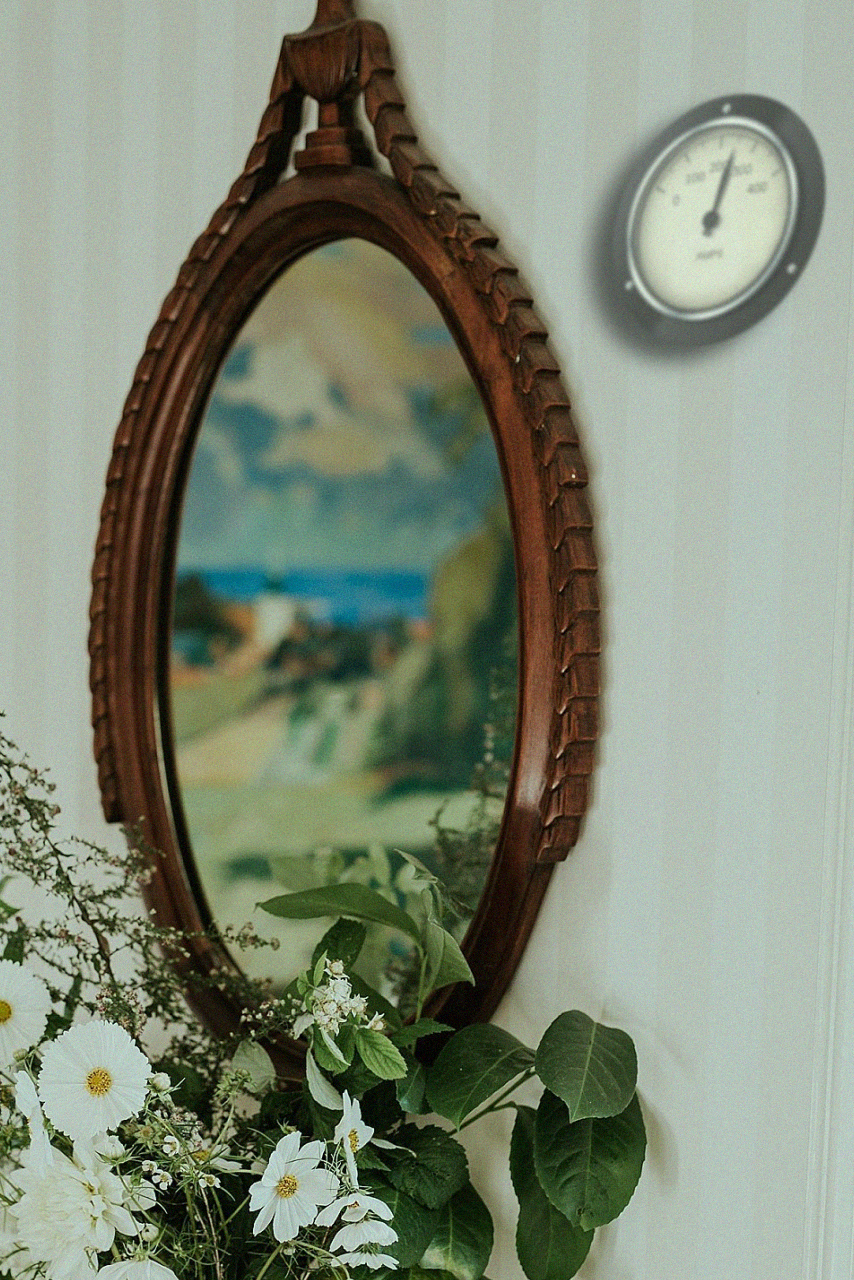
250 A
